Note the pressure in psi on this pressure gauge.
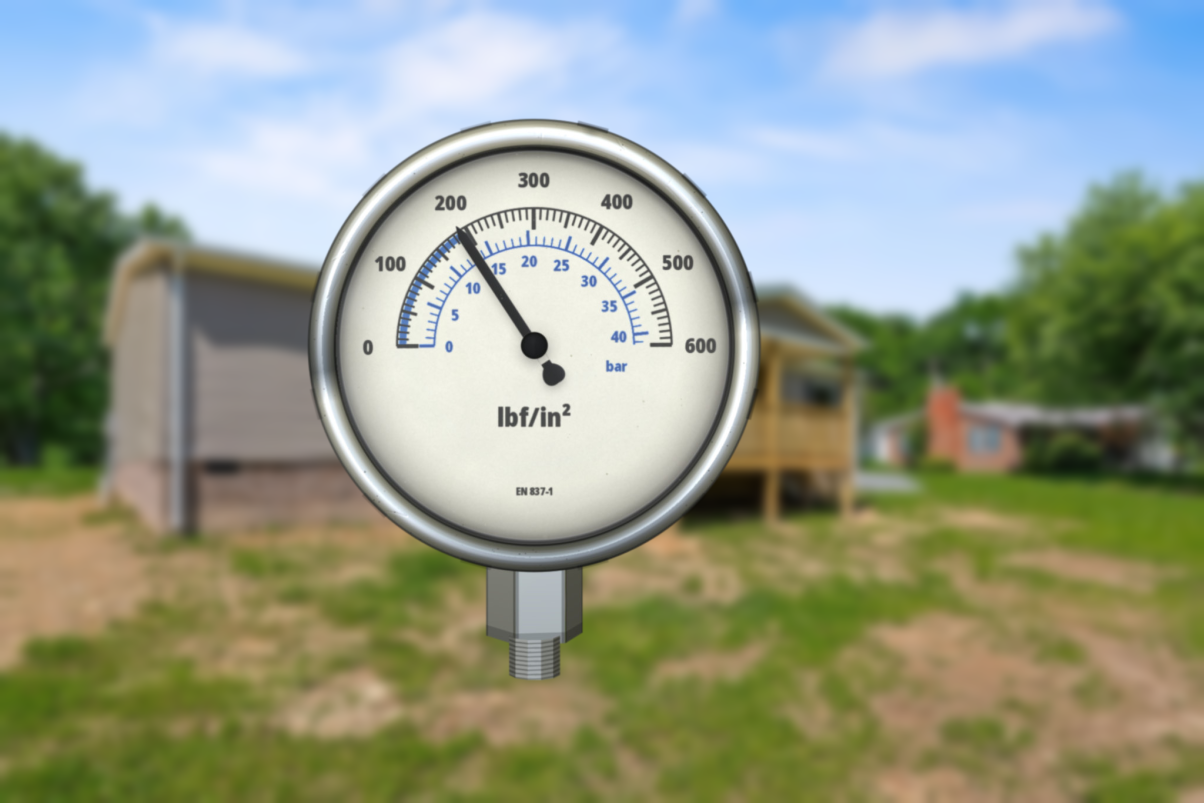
190 psi
